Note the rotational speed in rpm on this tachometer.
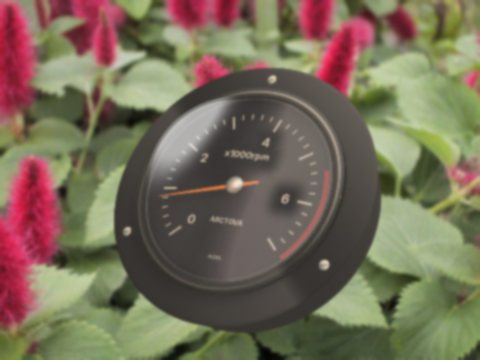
800 rpm
